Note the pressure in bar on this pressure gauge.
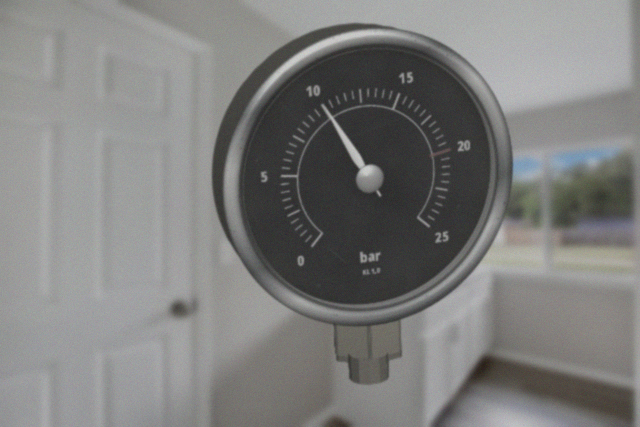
10 bar
